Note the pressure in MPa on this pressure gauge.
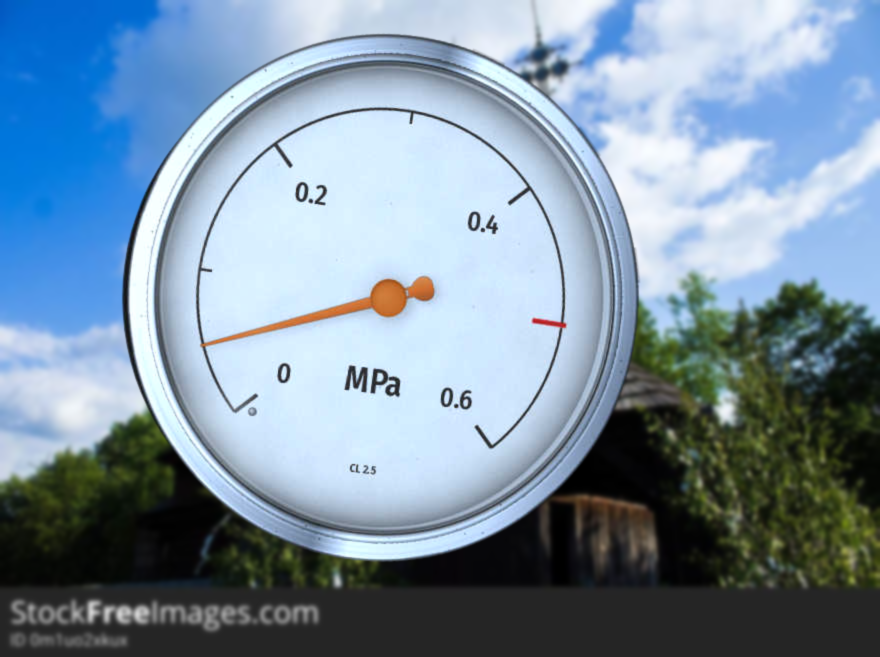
0.05 MPa
